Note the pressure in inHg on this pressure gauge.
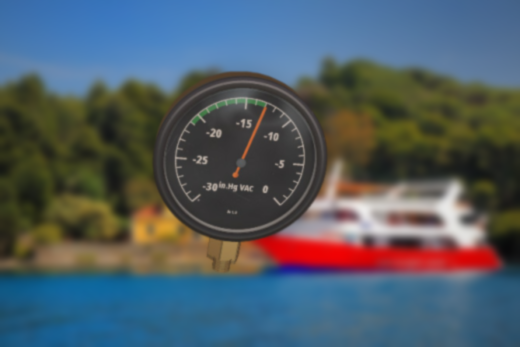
-13 inHg
